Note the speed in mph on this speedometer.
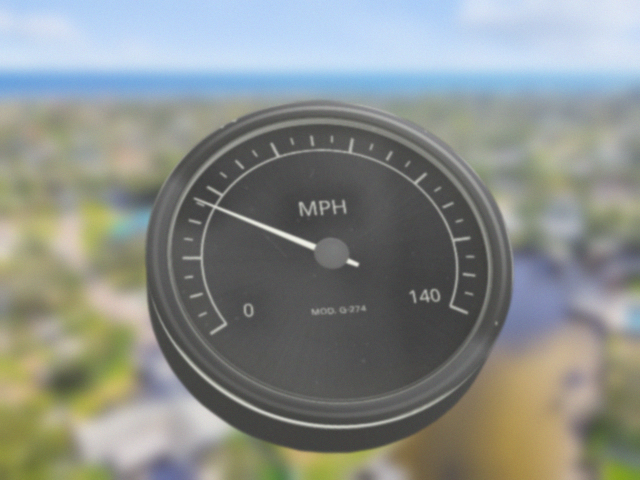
35 mph
